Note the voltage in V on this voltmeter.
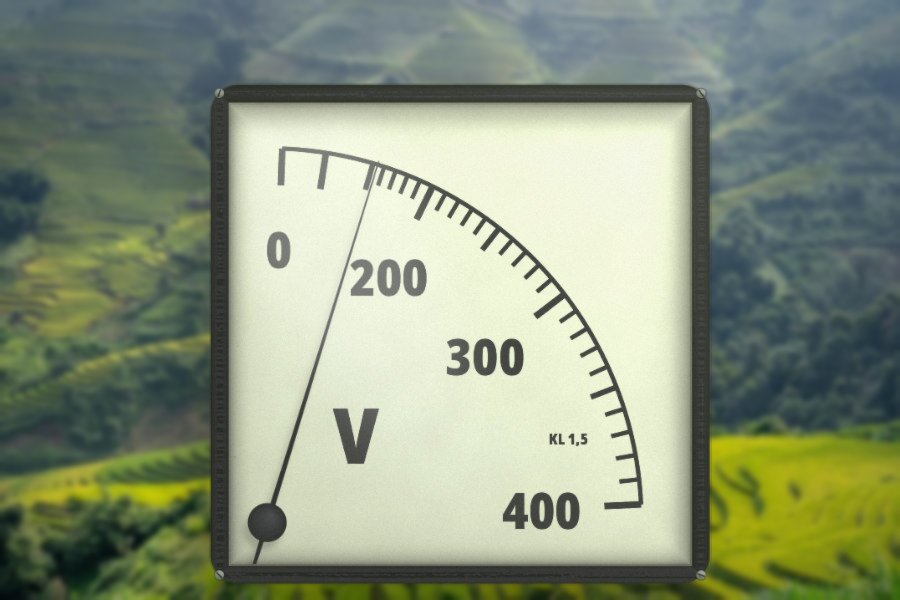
155 V
